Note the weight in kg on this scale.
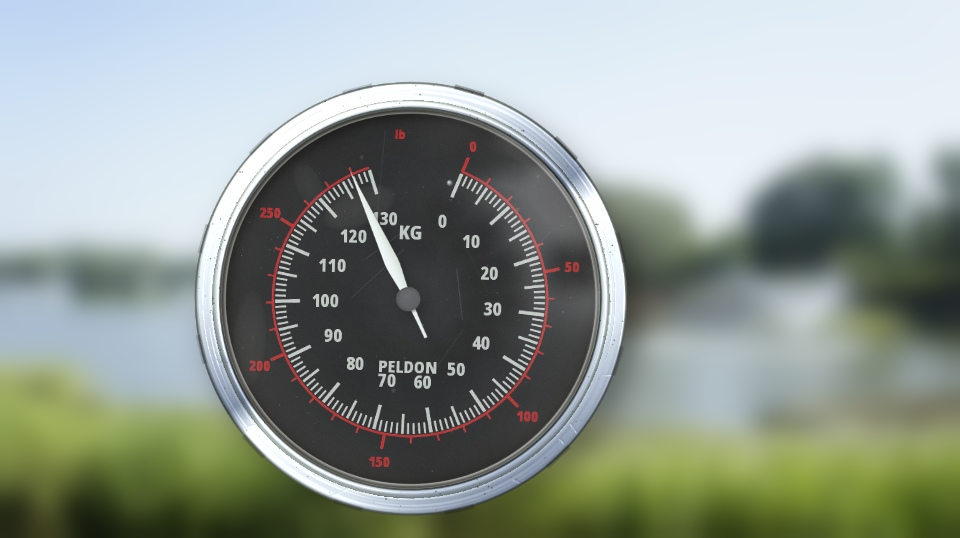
127 kg
